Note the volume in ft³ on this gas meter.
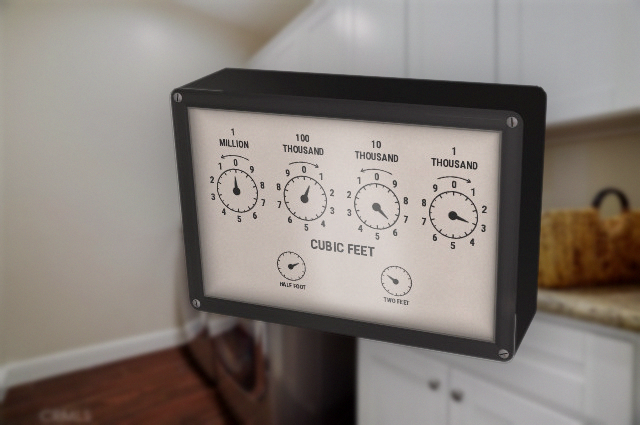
6300 ft³
